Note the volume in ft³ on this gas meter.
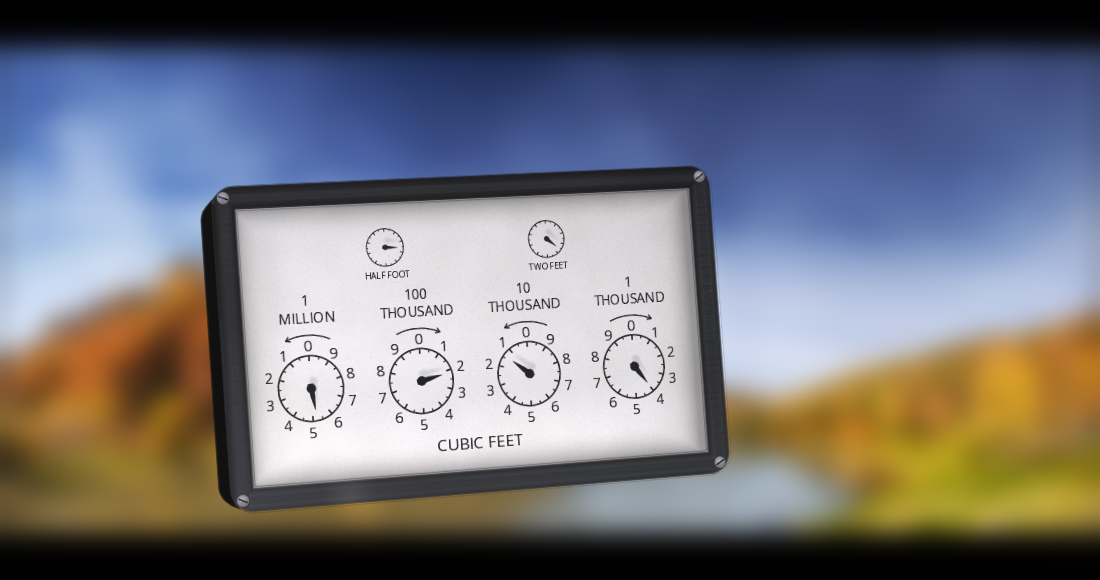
521400 ft³
